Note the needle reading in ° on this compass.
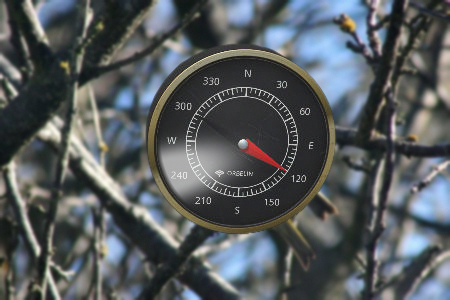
120 °
